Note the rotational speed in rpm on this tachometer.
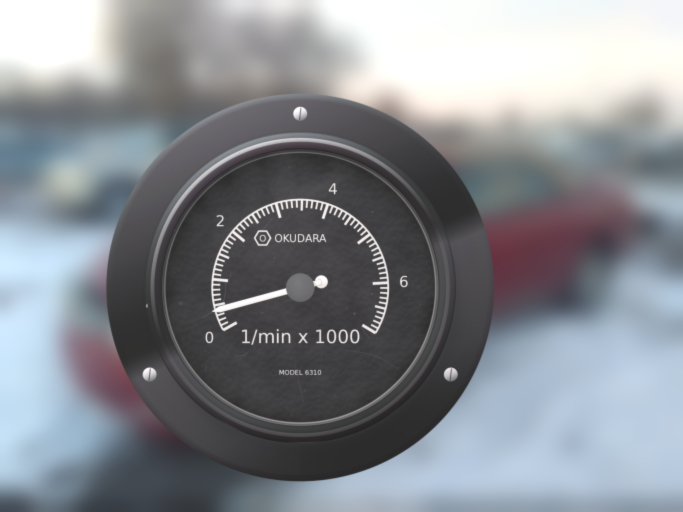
400 rpm
